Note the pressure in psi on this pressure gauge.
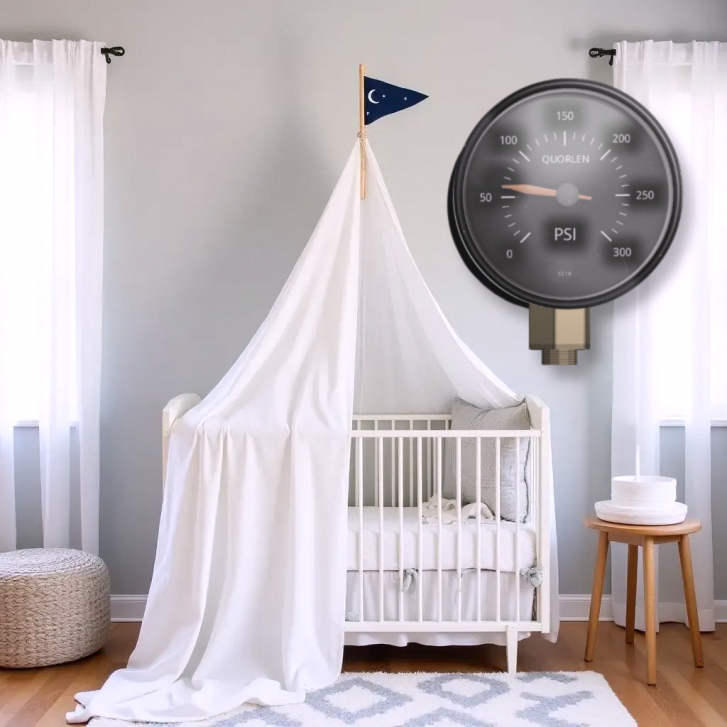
60 psi
